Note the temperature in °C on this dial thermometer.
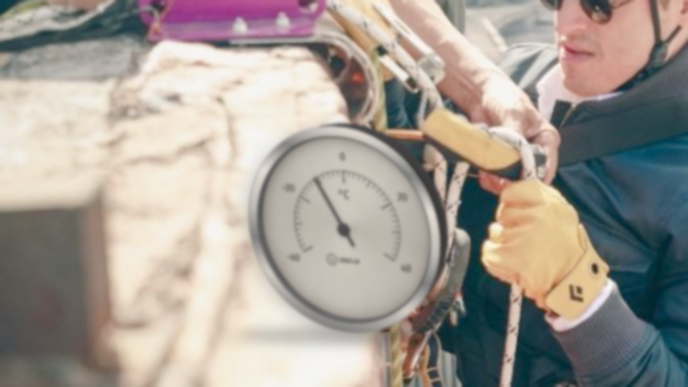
-10 °C
